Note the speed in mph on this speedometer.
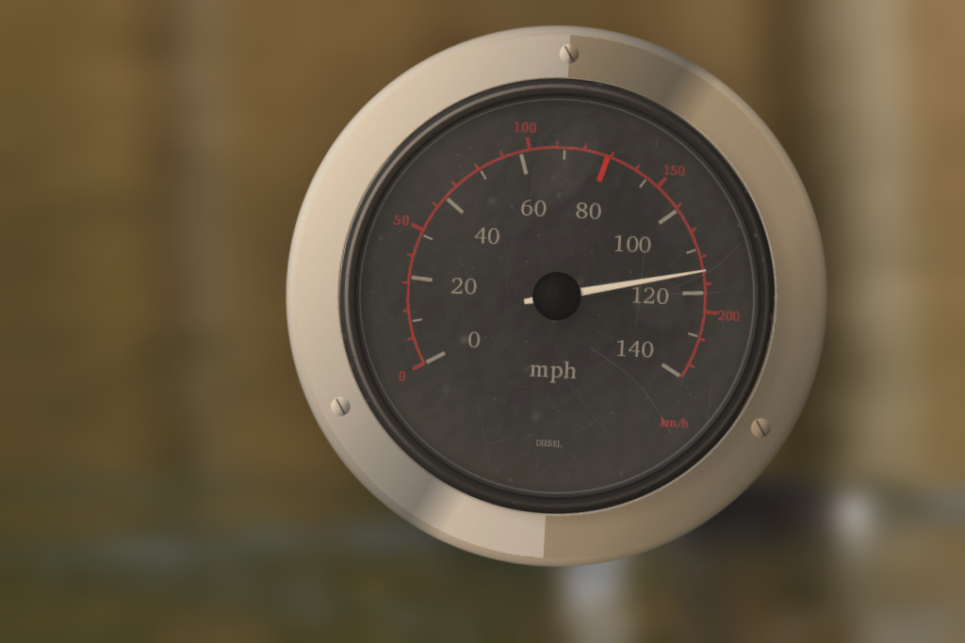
115 mph
